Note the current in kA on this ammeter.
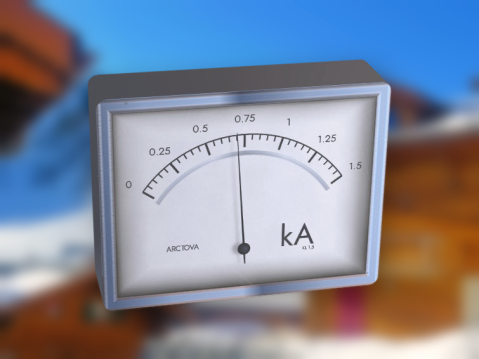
0.7 kA
